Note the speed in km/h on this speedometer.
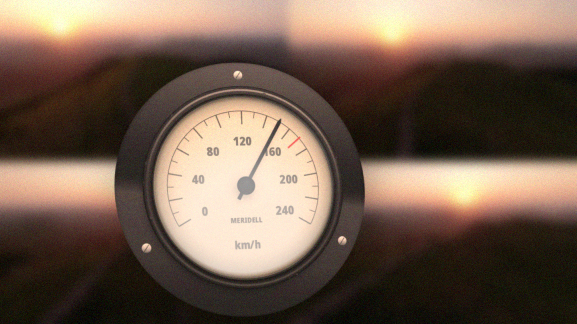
150 km/h
